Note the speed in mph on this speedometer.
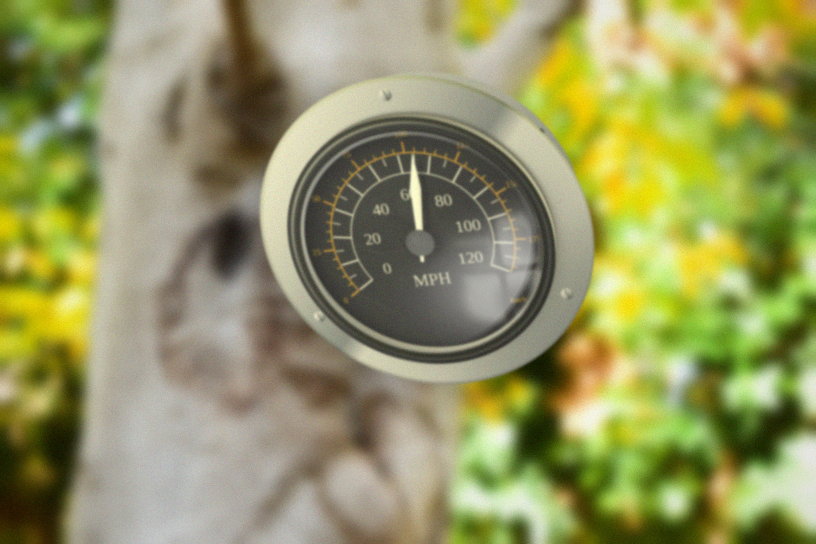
65 mph
